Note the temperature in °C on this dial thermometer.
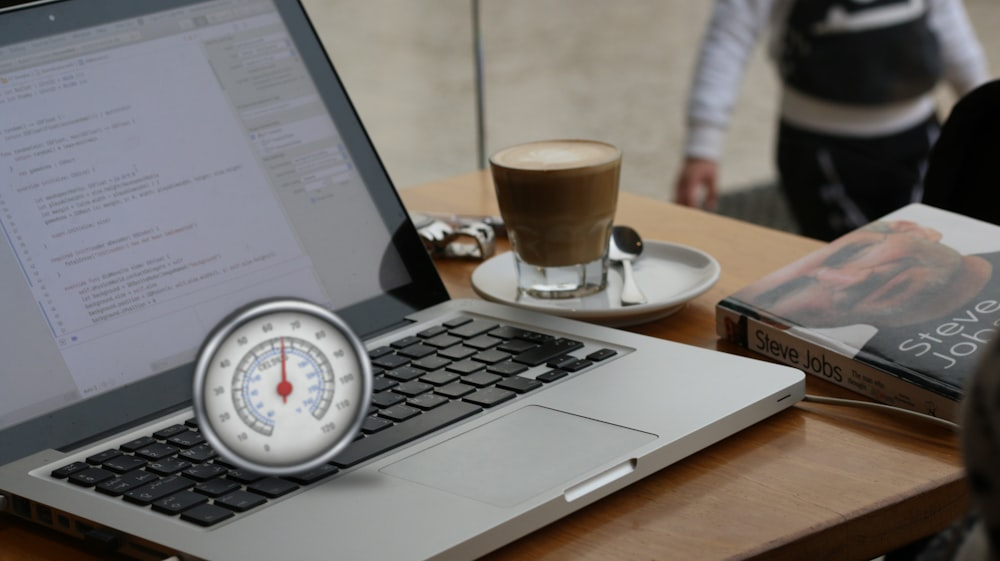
65 °C
